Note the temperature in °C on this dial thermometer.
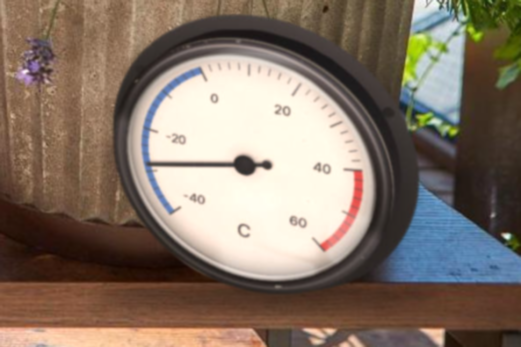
-28 °C
